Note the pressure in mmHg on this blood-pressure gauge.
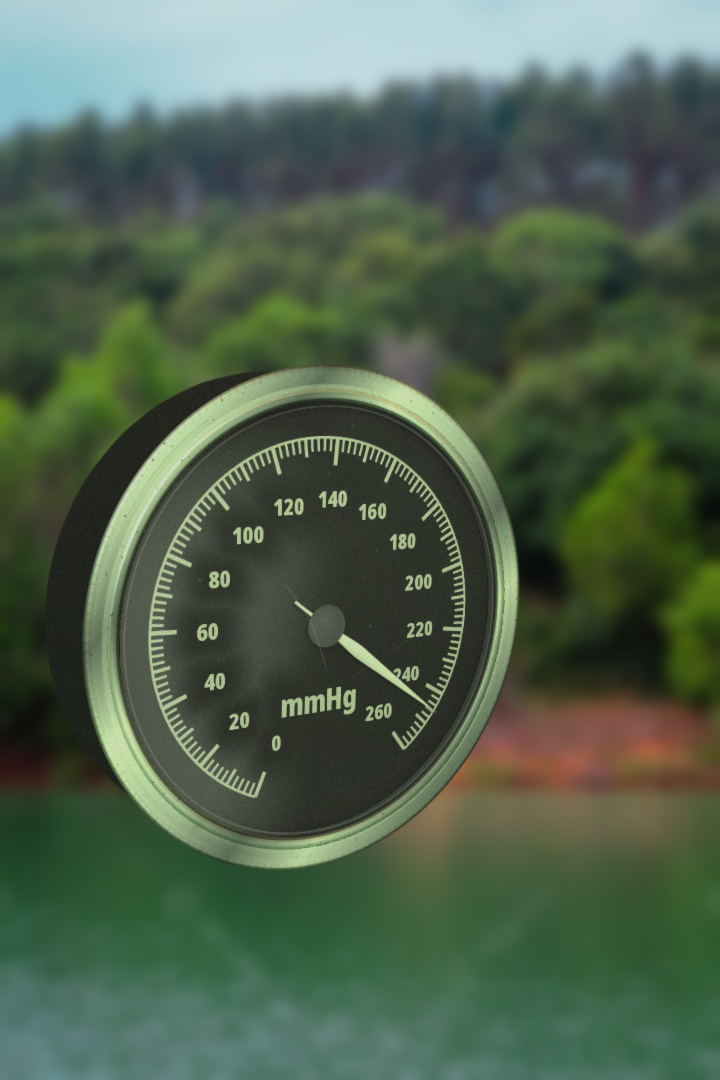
246 mmHg
